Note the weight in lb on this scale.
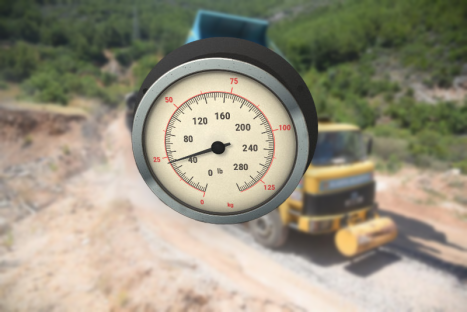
50 lb
